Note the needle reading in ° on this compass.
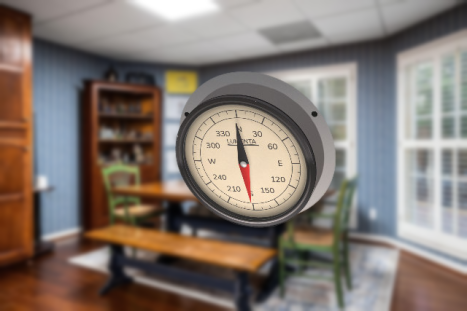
180 °
